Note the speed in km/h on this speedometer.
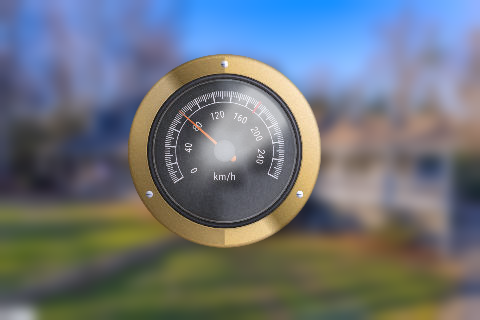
80 km/h
